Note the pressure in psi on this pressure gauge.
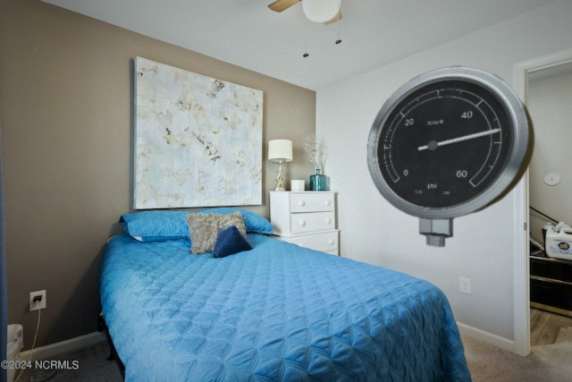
47.5 psi
